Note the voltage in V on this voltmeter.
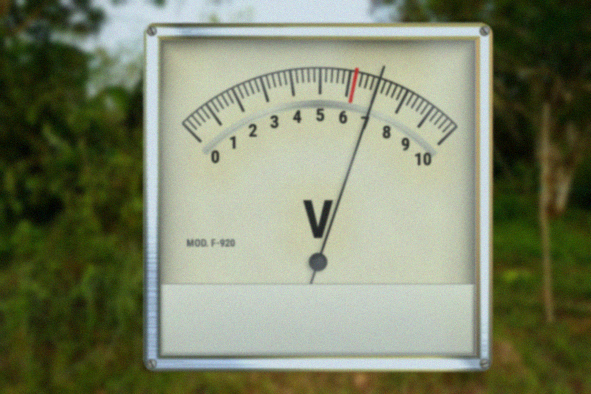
7 V
